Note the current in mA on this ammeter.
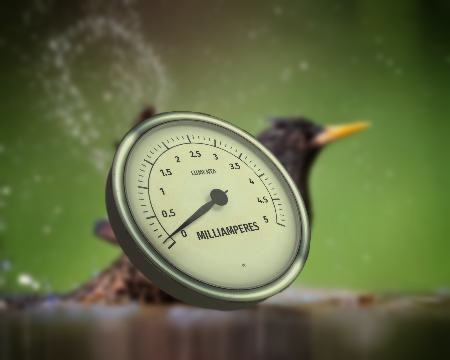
0.1 mA
